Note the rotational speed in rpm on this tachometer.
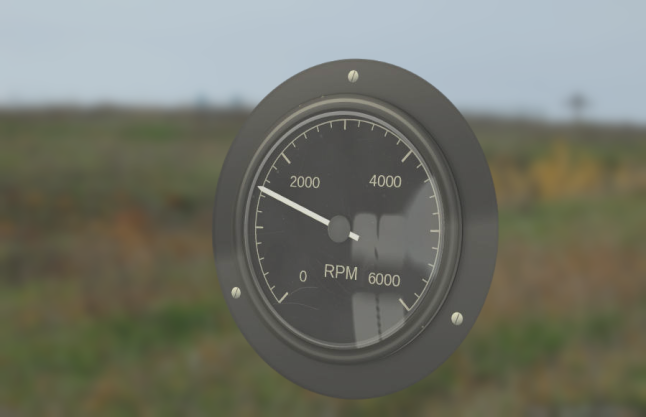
1500 rpm
